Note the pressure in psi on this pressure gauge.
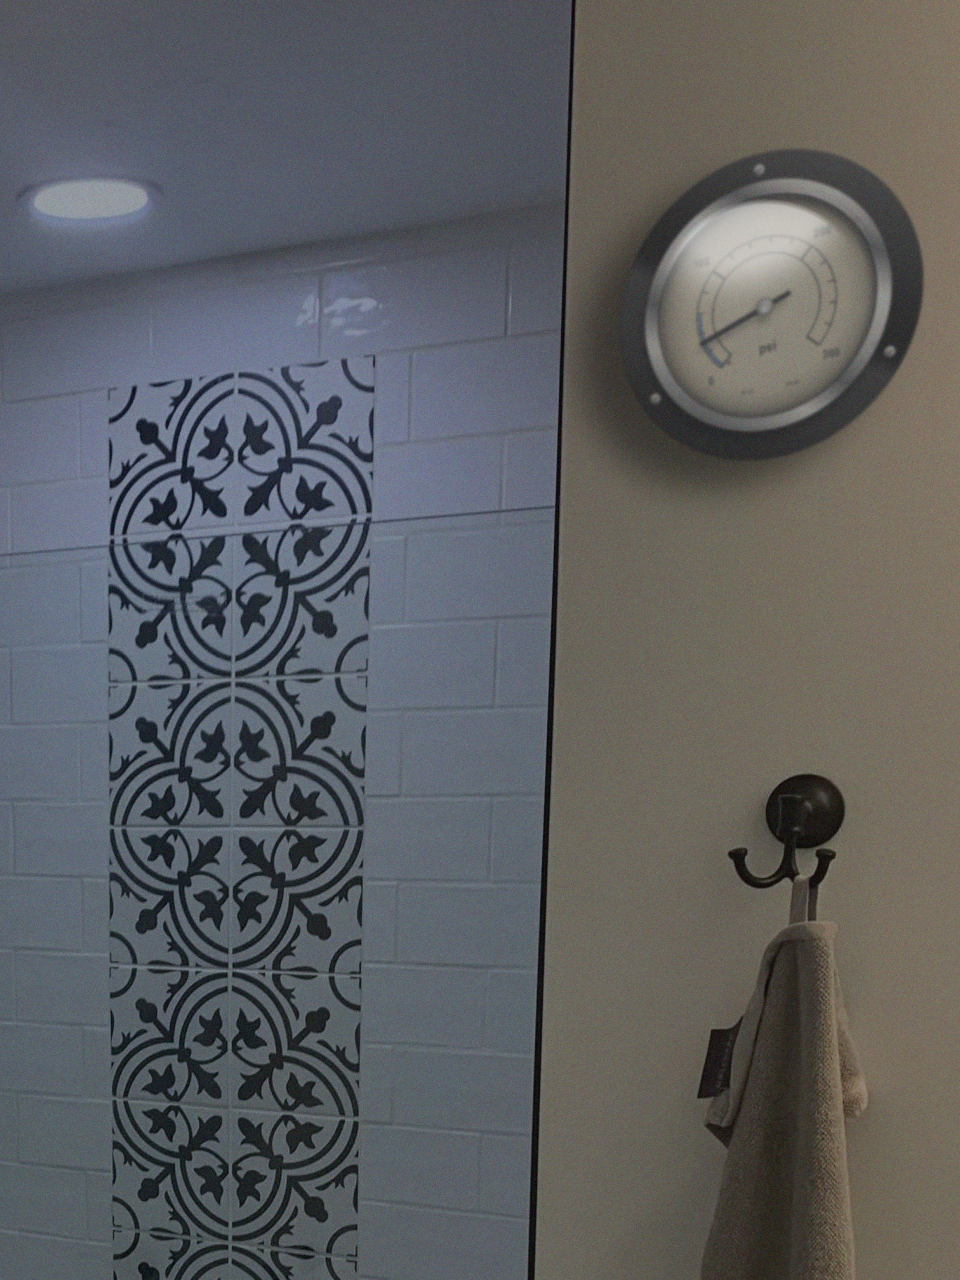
30 psi
